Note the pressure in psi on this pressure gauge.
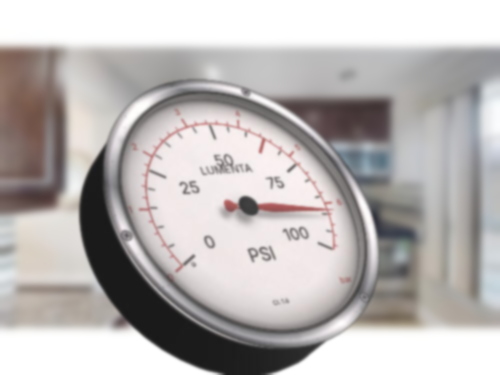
90 psi
